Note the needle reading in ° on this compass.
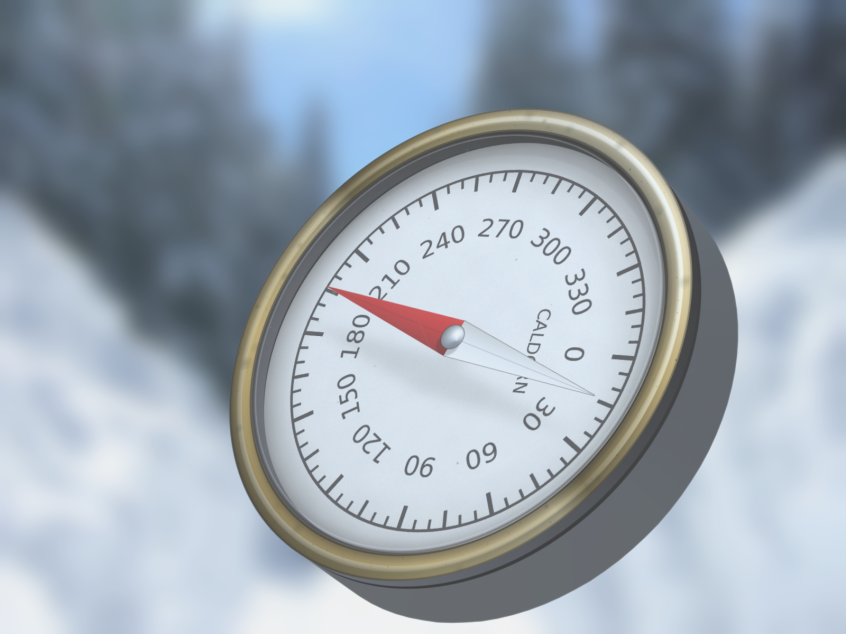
195 °
